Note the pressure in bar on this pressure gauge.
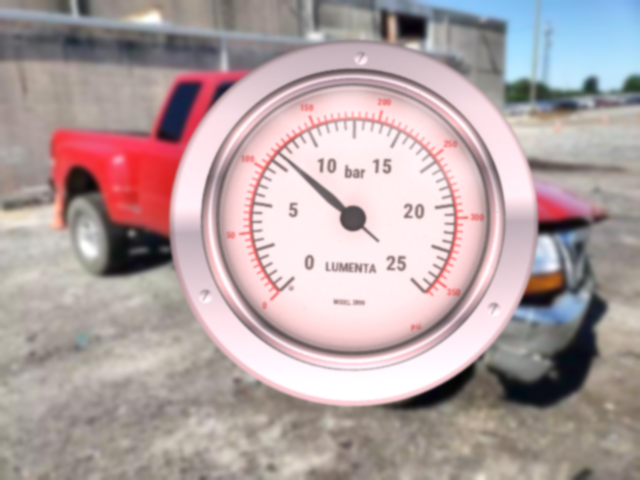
8 bar
